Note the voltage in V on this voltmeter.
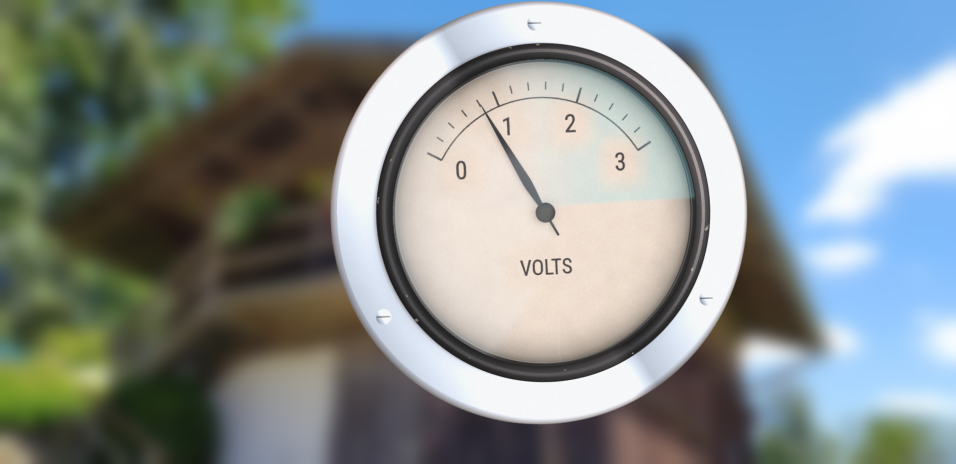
0.8 V
